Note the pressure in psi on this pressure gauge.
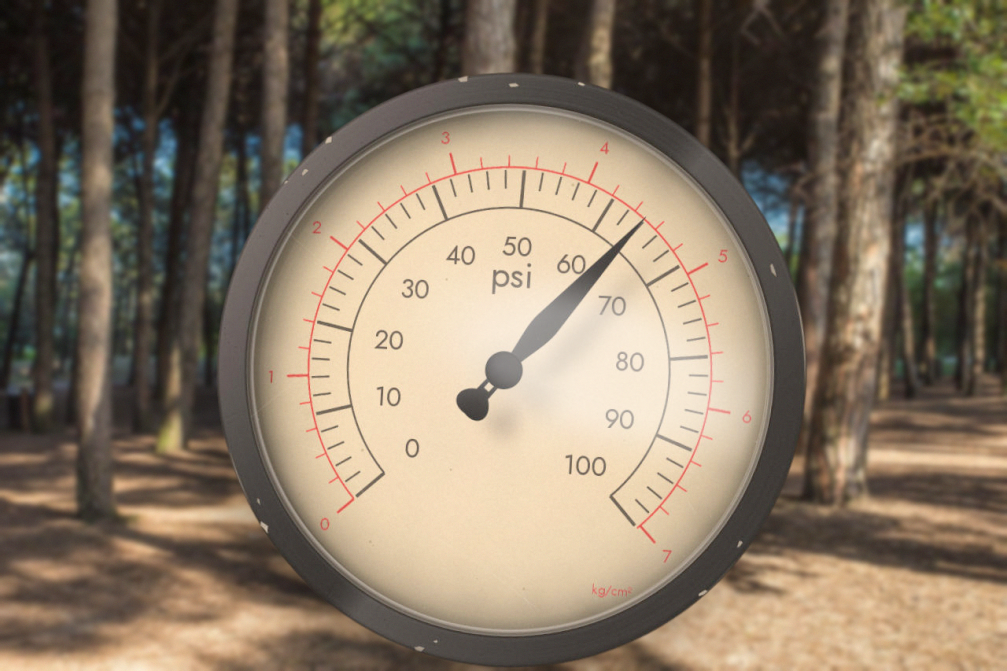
64 psi
